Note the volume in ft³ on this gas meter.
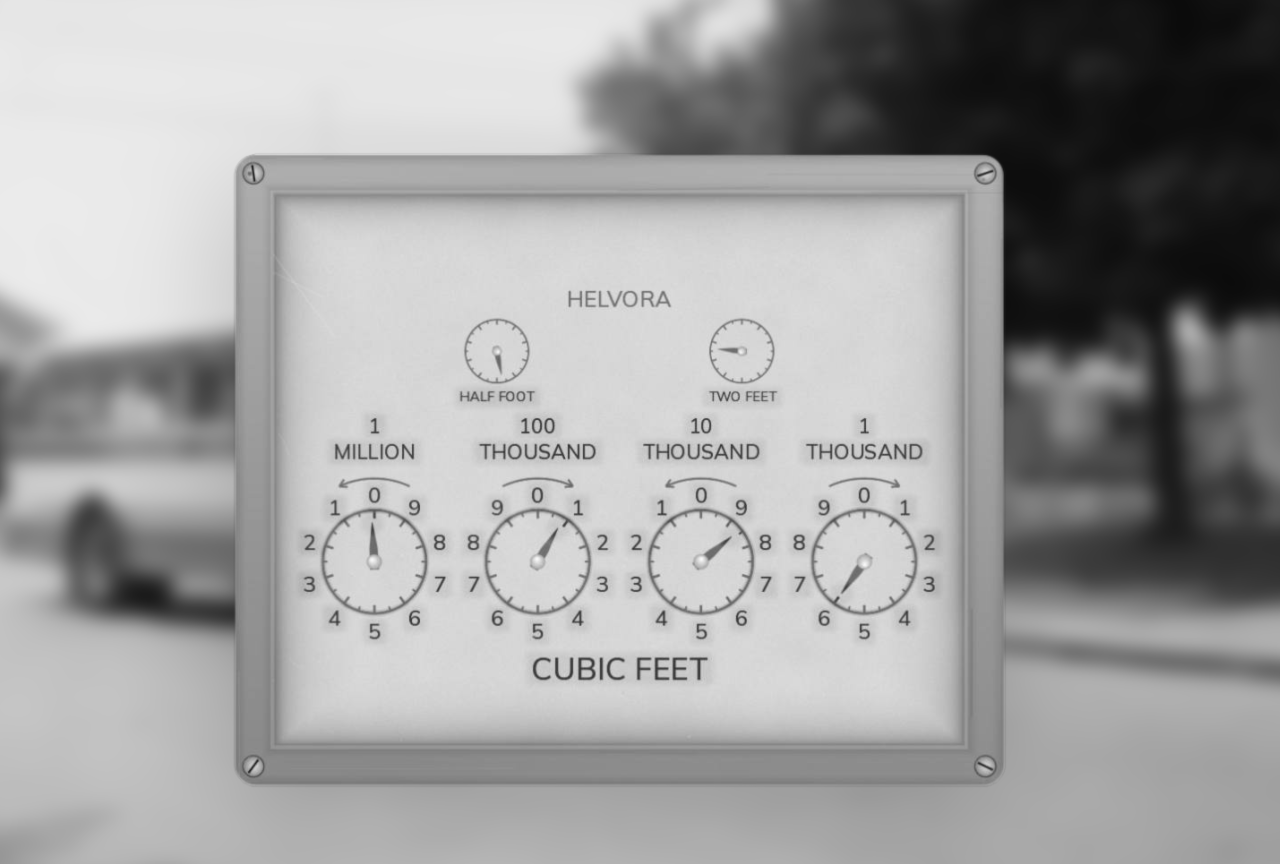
8600 ft³
